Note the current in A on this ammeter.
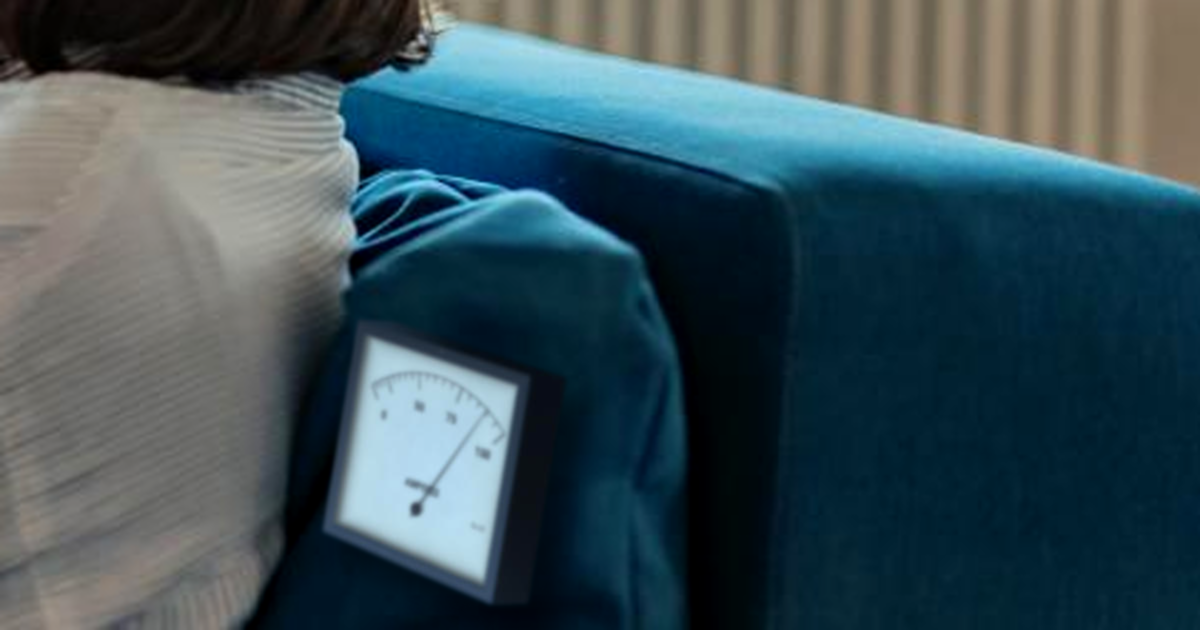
90 A
